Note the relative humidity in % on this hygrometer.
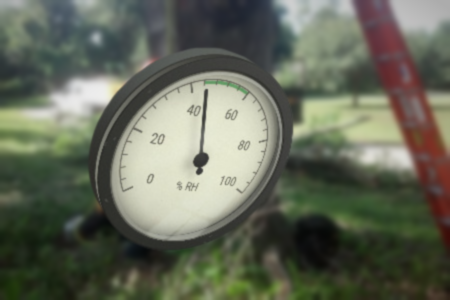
44 %
